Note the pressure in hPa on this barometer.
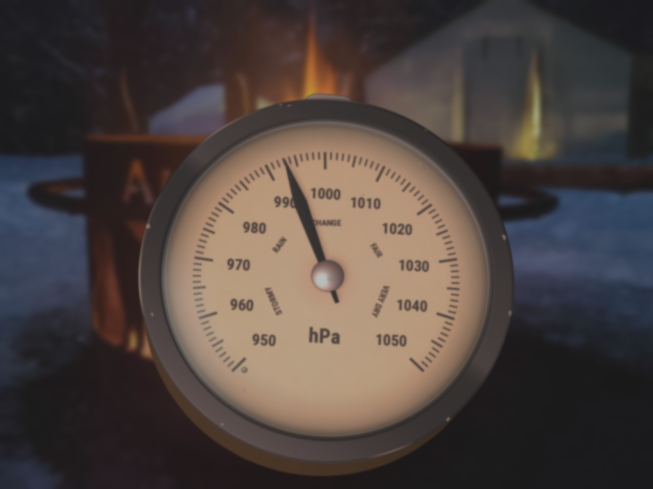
993 hPa
